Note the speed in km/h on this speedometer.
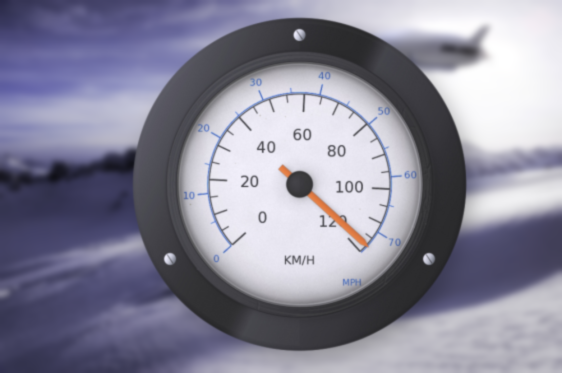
117.5 km/h
